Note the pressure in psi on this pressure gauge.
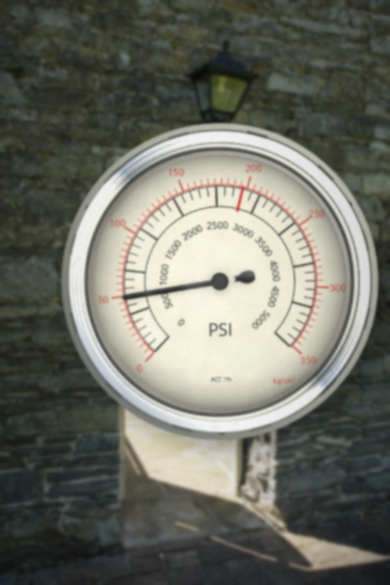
700 psi
